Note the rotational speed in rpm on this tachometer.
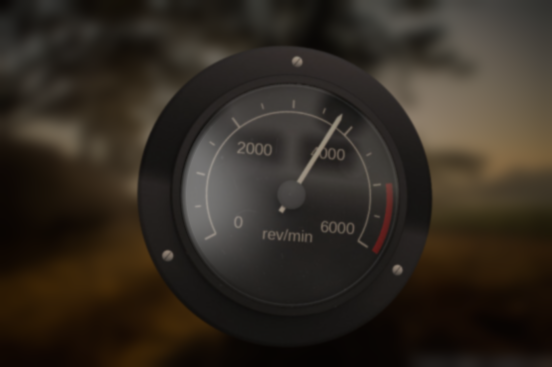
3750 rpm
